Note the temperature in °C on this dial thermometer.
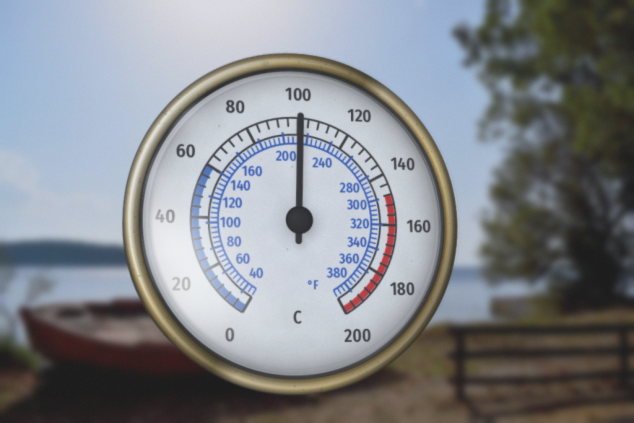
100 °C
